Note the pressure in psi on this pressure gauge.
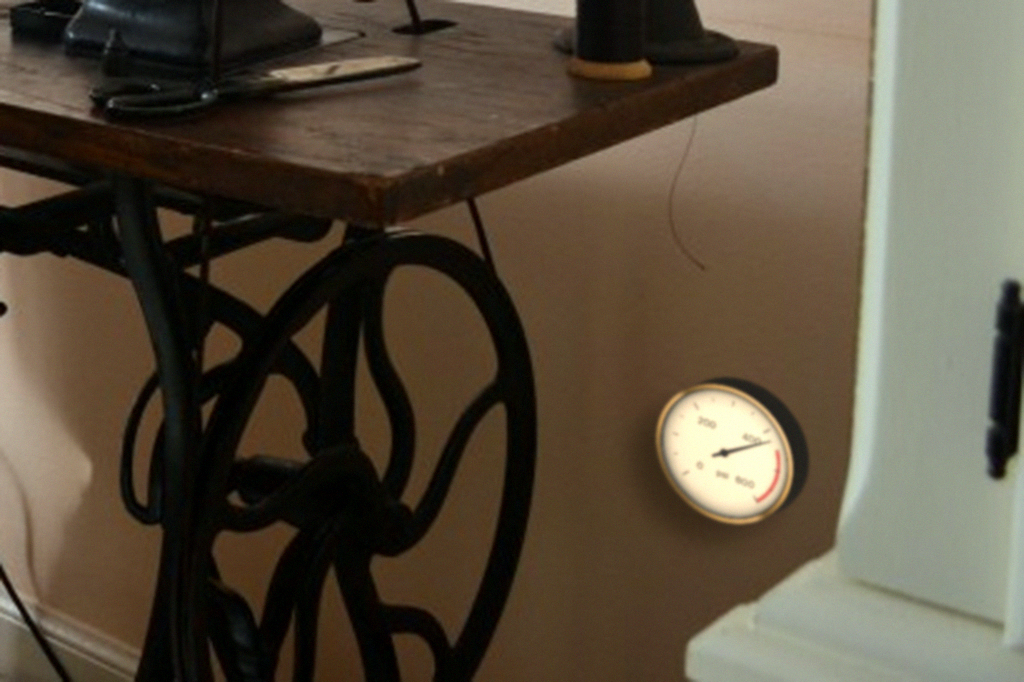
425 psi
